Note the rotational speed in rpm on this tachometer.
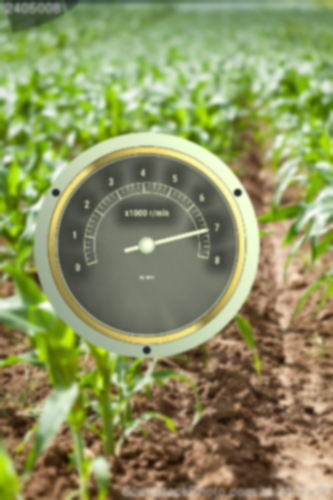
7000 rpm
